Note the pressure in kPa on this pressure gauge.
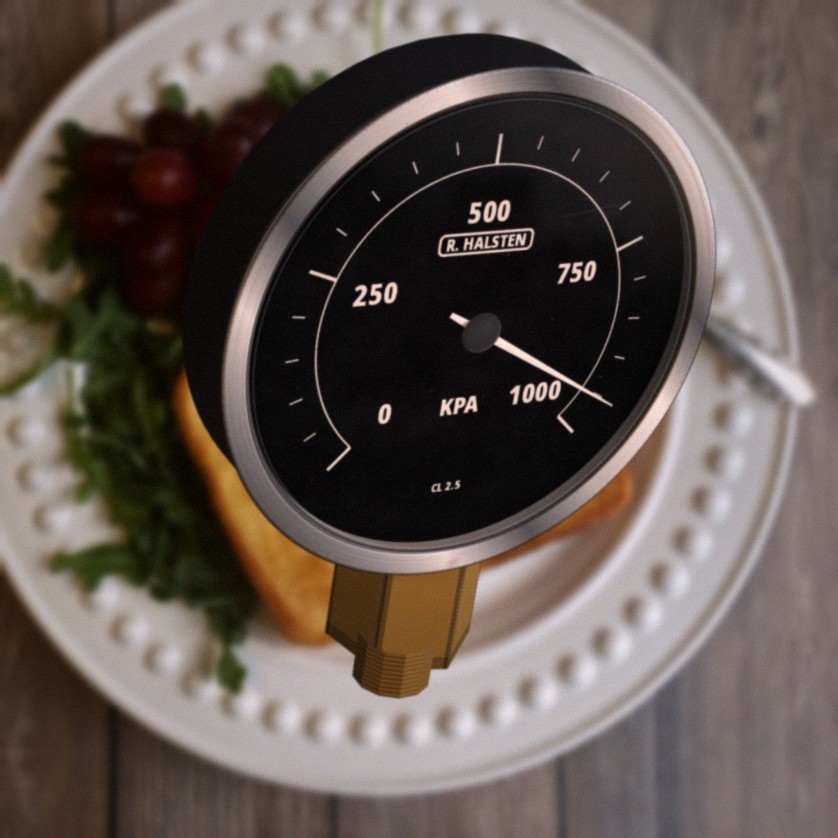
950 kPa
